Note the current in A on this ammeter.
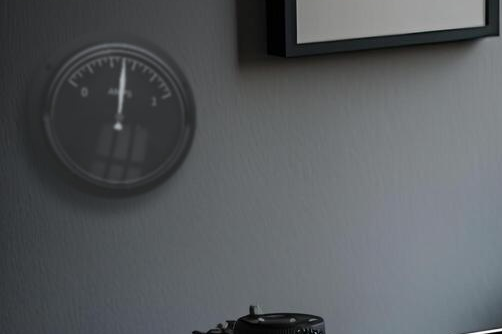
0.5 A
